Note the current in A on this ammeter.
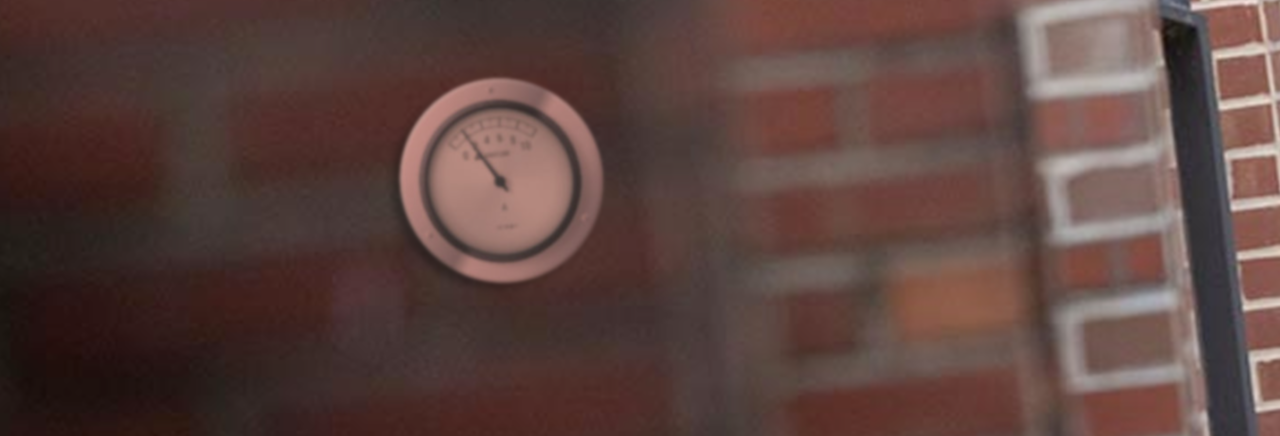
2 A
